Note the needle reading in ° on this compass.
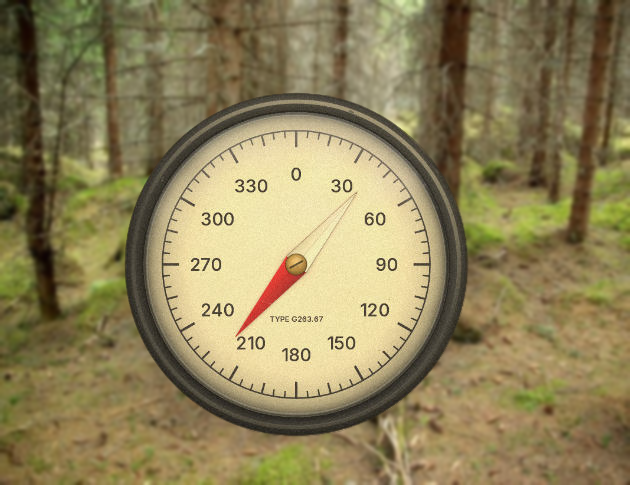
220 °
